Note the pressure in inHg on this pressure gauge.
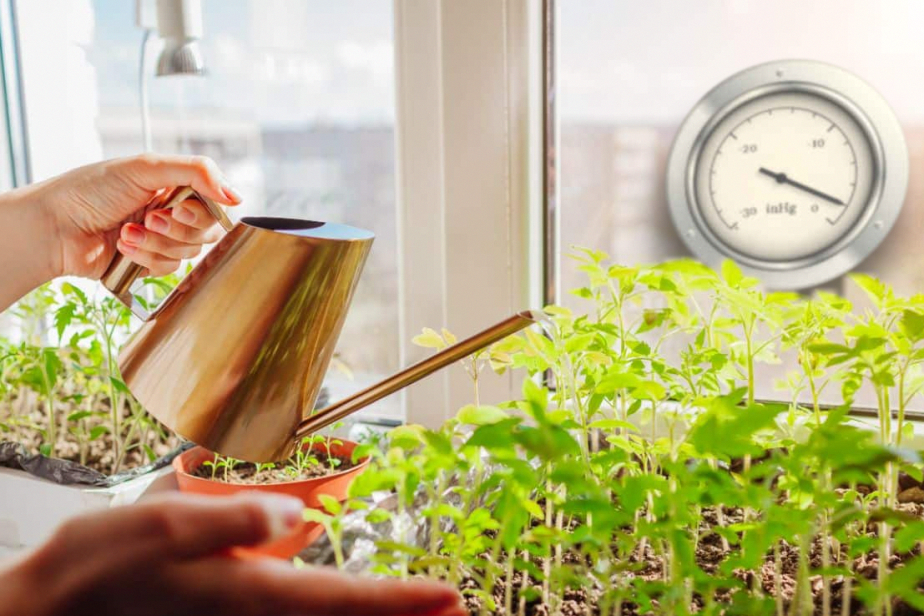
-2 inHg
